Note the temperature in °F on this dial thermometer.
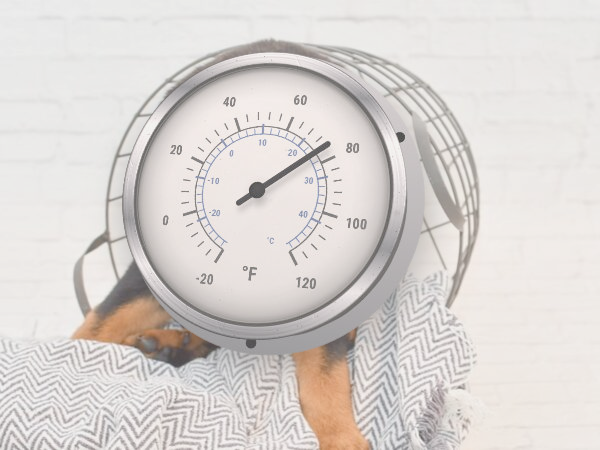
76 °F
